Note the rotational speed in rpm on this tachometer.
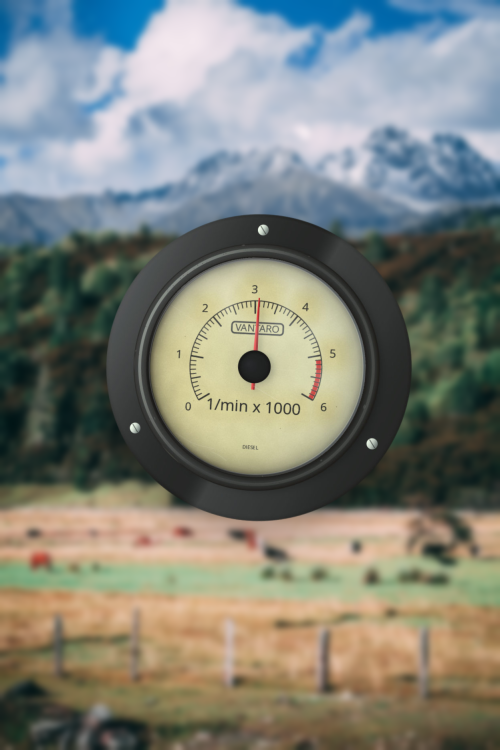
3100 rpm
